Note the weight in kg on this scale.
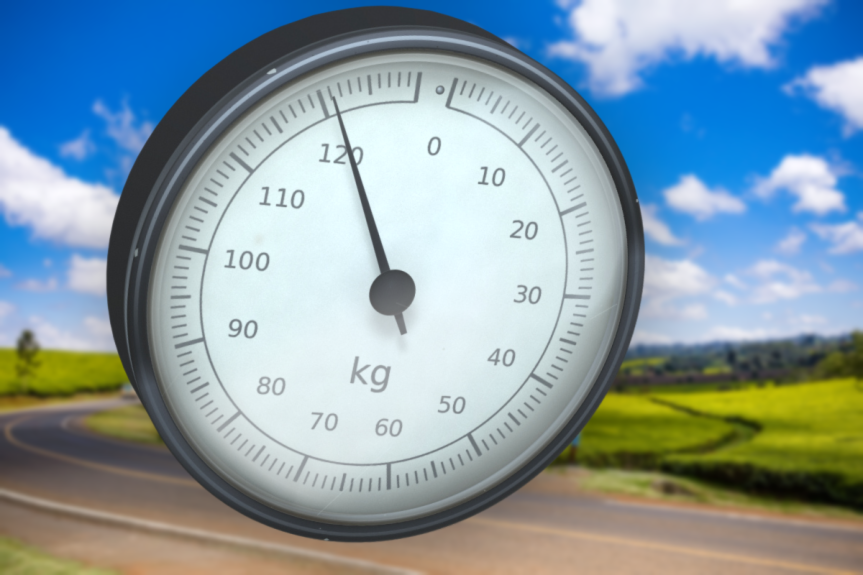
121 kg
